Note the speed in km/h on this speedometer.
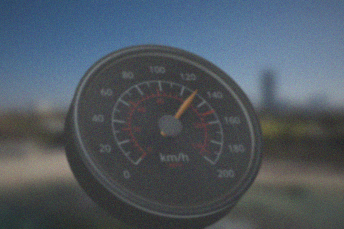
130 km/h
